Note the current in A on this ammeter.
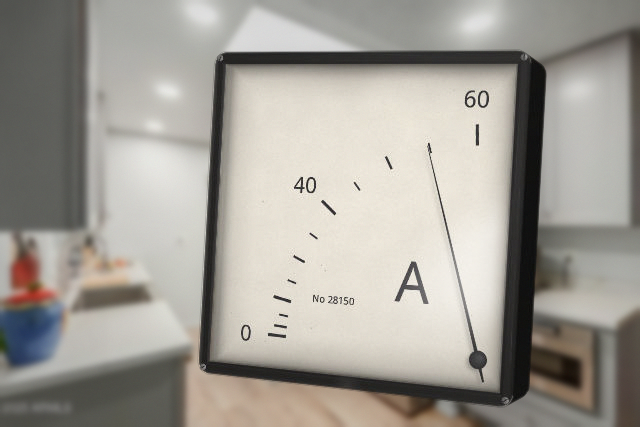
55 A
